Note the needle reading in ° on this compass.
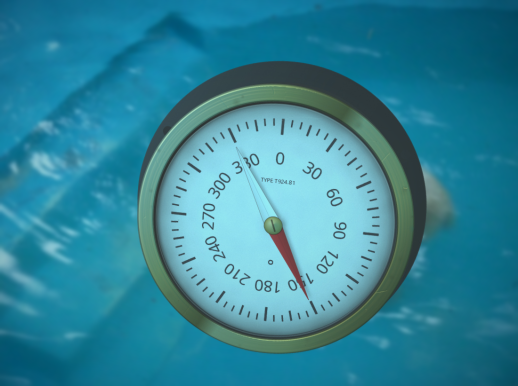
150 °
